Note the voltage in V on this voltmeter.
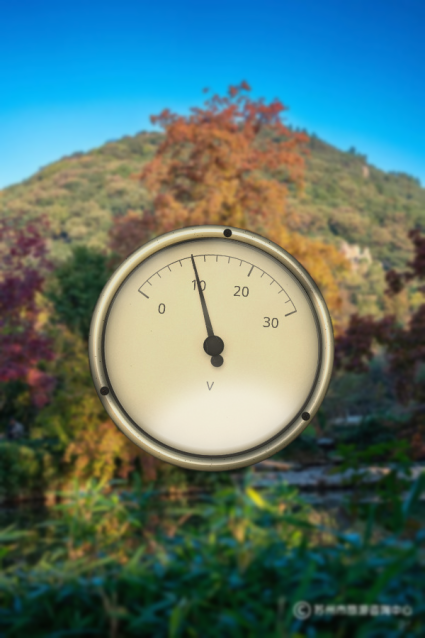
10 V
